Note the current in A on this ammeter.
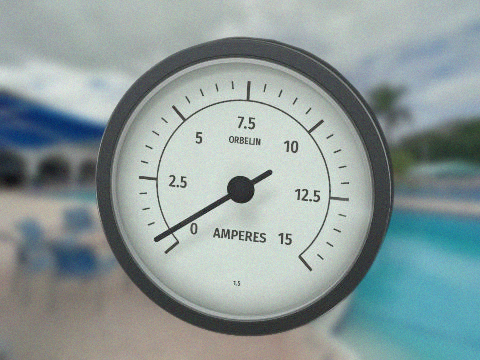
0.5 A
